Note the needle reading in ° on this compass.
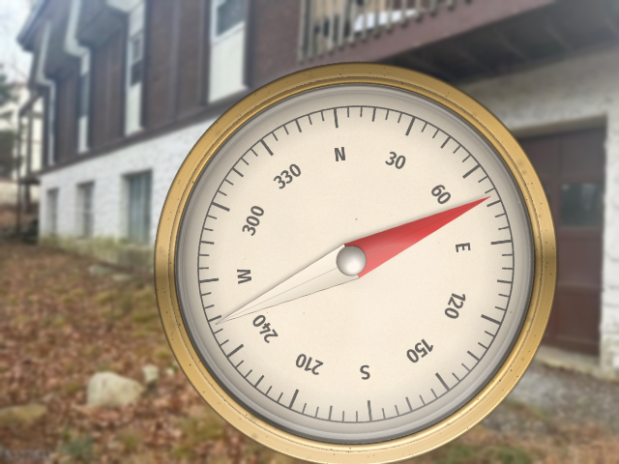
72.5 °
